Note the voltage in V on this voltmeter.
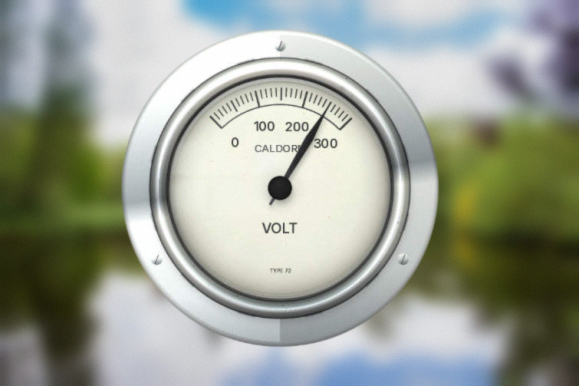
250 V
